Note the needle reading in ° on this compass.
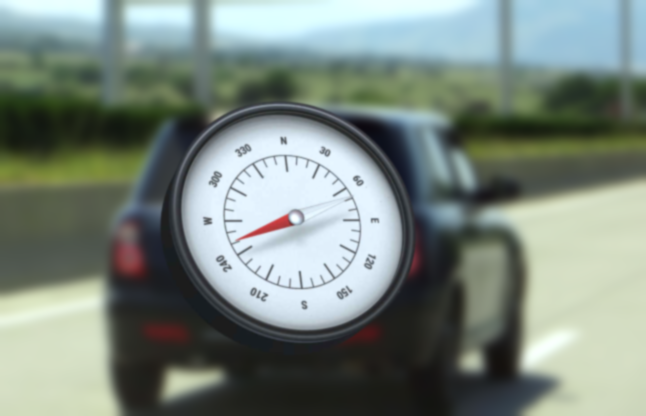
250 °
